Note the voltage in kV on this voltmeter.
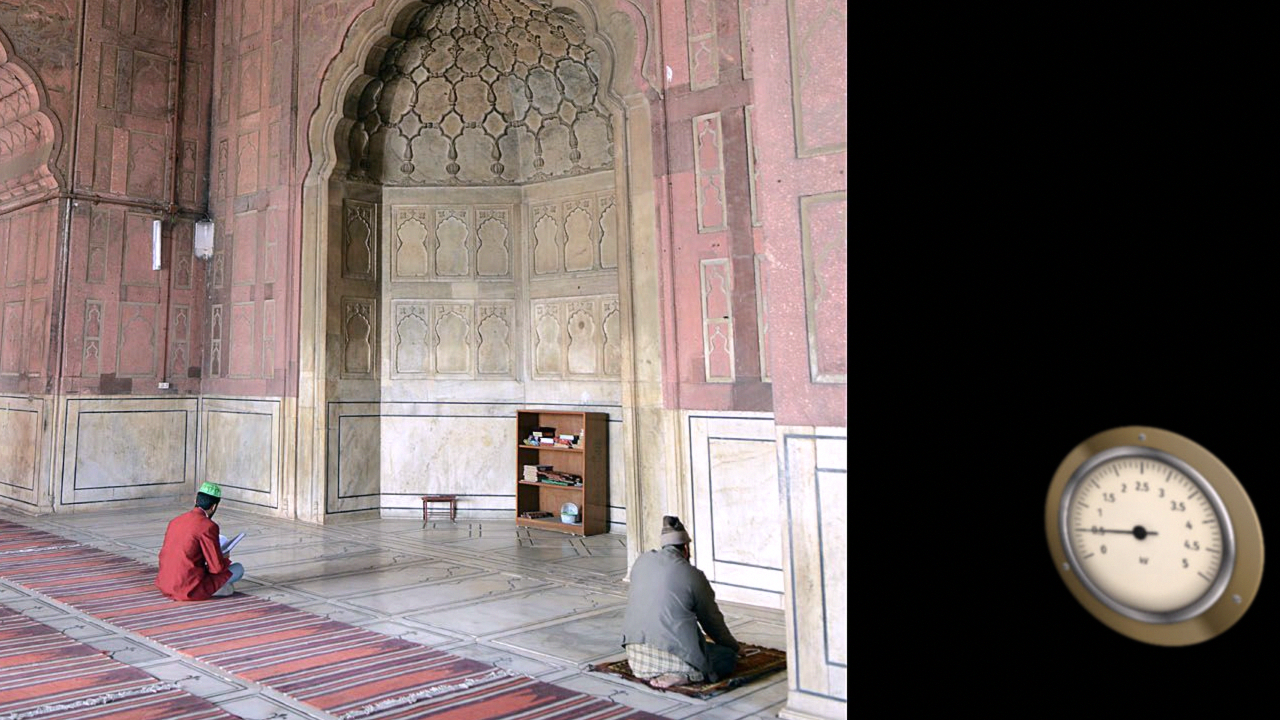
0.5 kV
